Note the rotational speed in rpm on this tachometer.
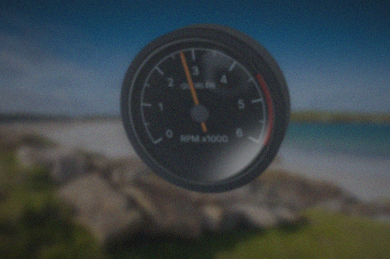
2750 rpm
